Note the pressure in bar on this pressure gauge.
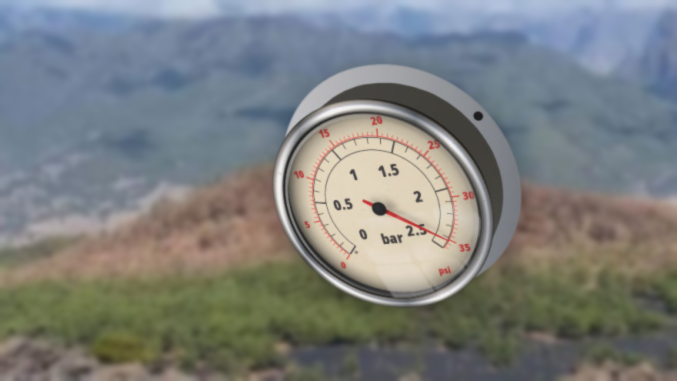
2.4 bar
